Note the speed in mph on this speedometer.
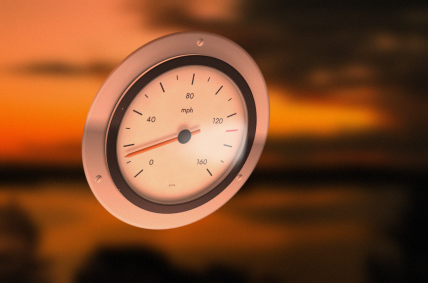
15 mph
